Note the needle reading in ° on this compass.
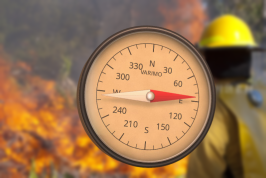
85 °
